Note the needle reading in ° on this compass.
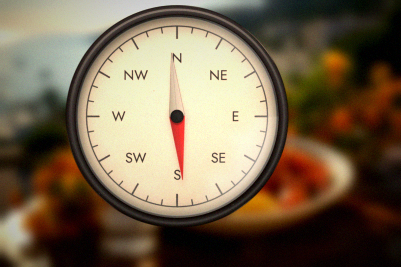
175 °
